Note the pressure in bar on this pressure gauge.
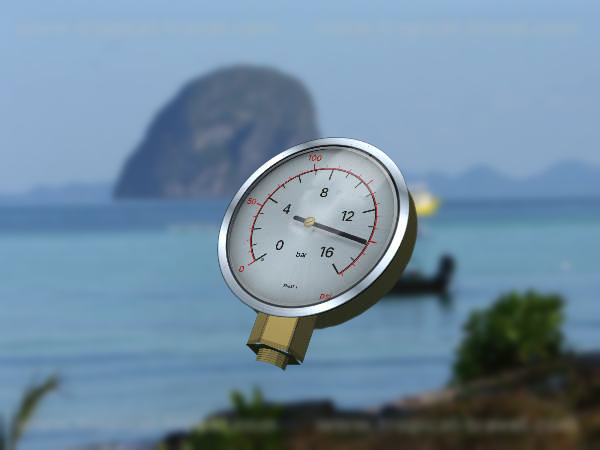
14 bar
